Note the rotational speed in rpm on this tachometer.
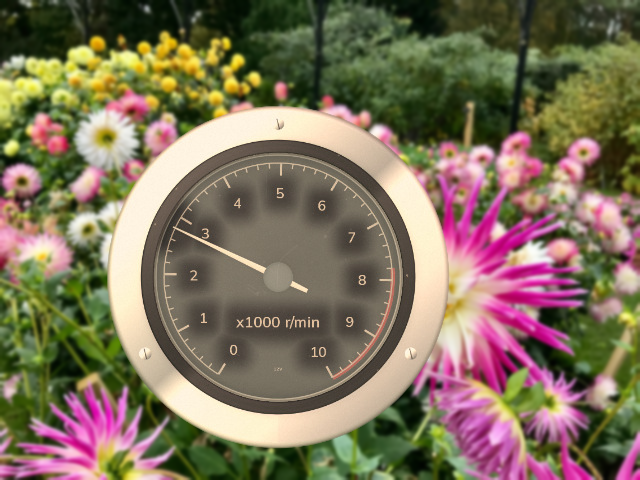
2800 rpm
